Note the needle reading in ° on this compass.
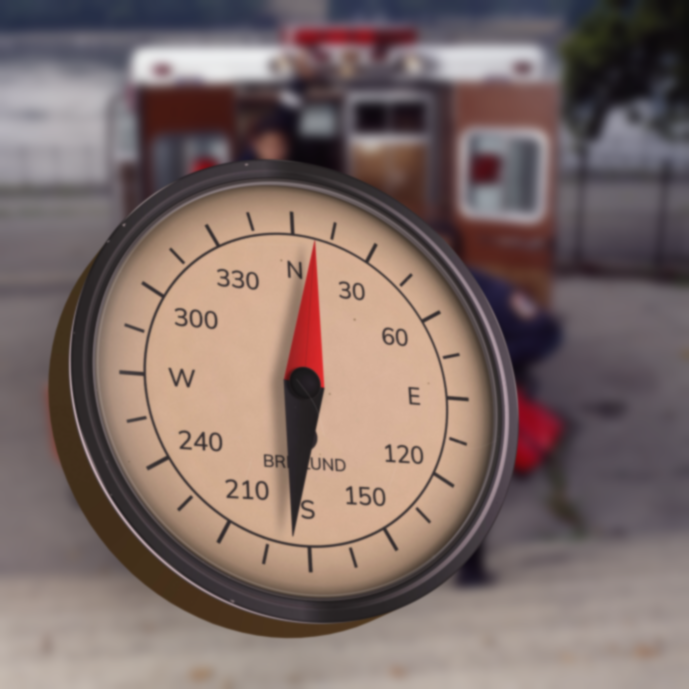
7.5 °
